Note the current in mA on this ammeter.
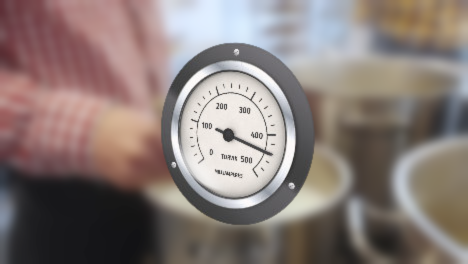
440 mA
